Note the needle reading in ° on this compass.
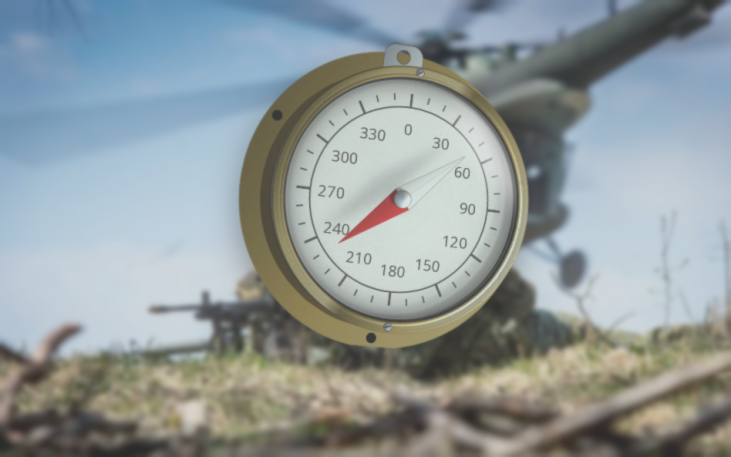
230 °
